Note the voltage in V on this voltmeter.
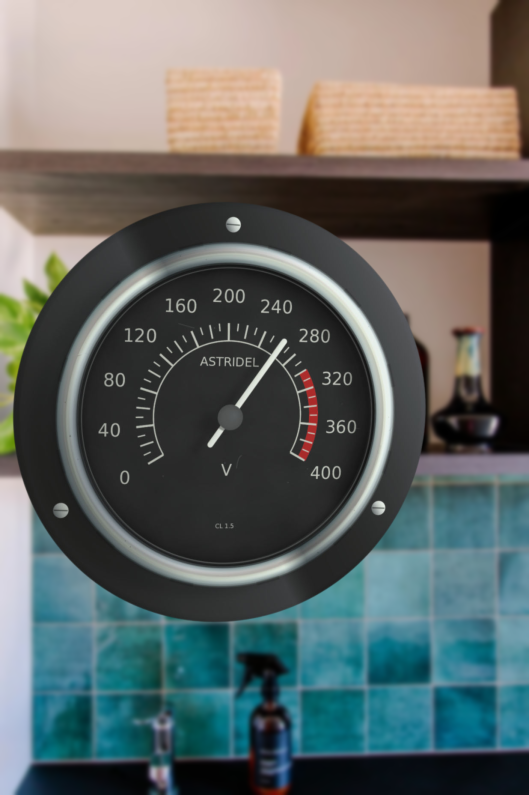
260 V
